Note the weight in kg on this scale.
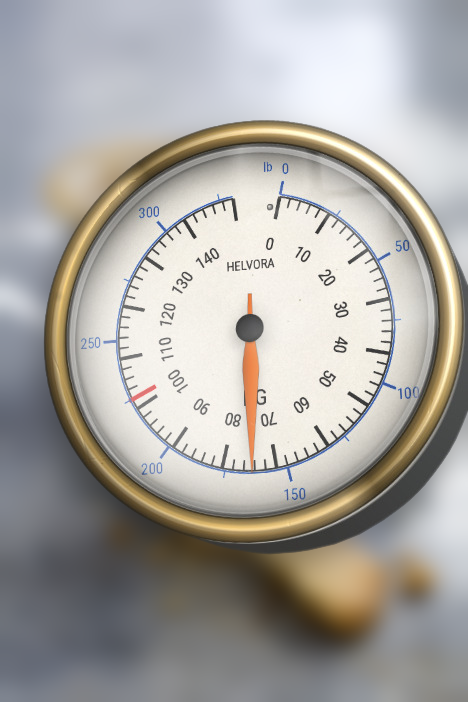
74 kg
